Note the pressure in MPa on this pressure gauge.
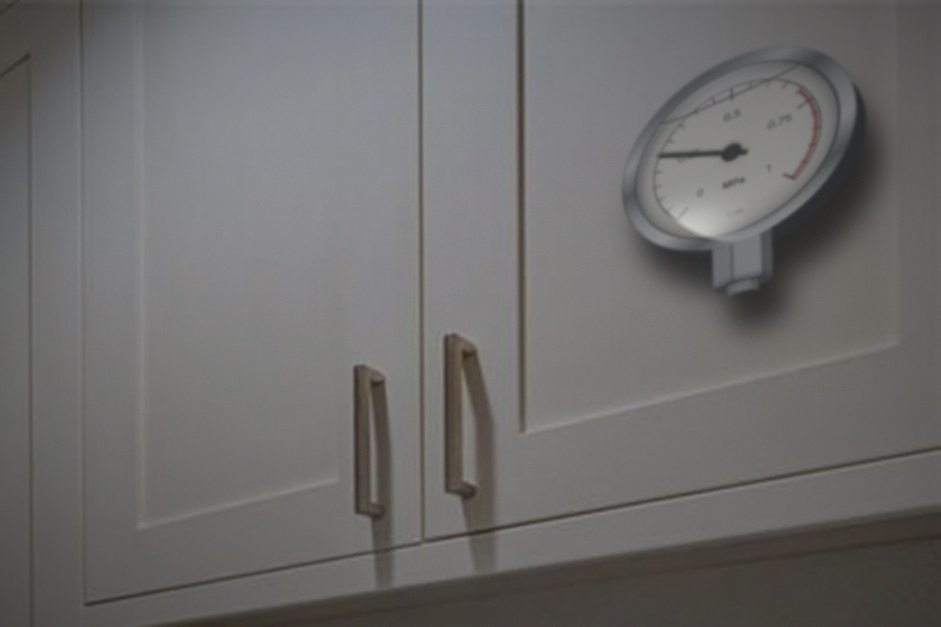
0.25 MPa
